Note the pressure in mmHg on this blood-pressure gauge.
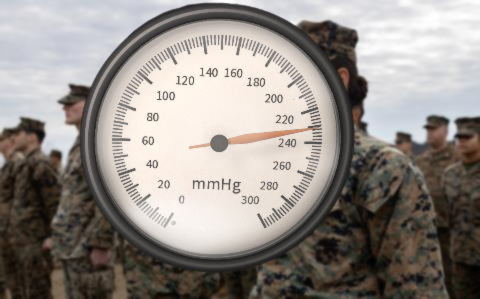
230 mmHg
